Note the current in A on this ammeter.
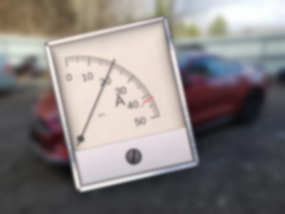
20 A
